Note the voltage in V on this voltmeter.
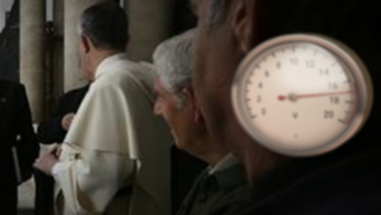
17 V
